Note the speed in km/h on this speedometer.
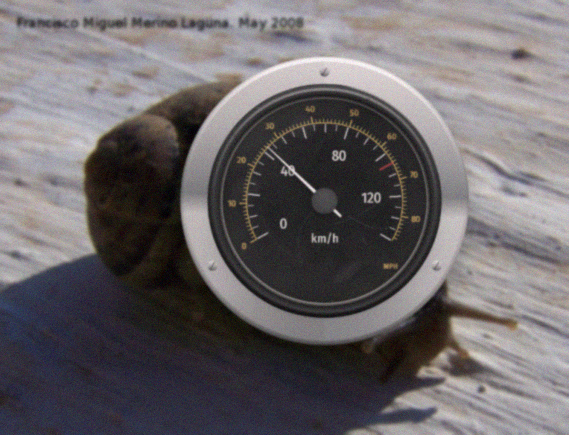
42.5 km/h
